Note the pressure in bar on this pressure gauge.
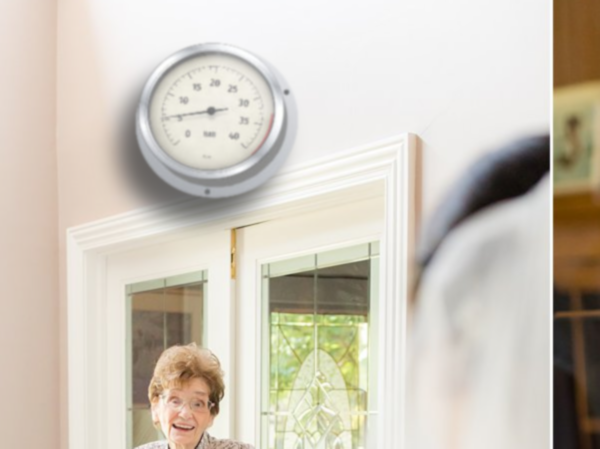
5 bar
